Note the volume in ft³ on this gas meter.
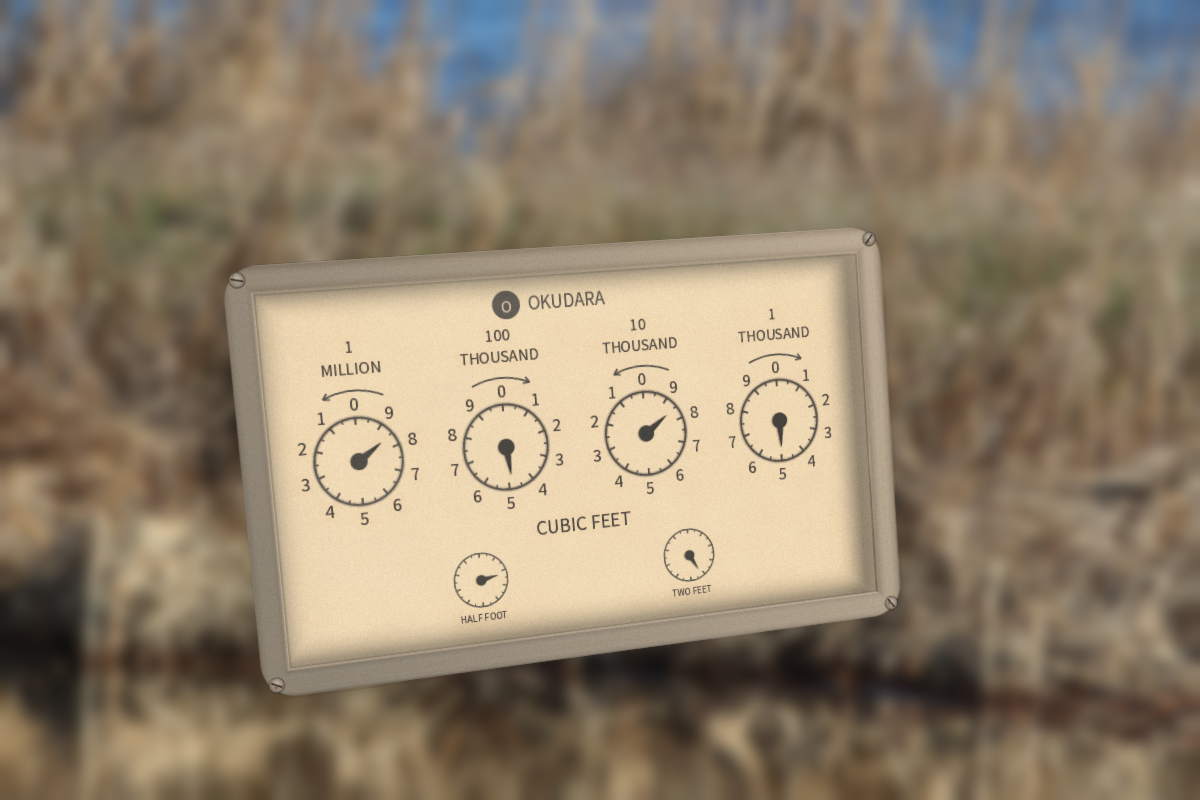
848500 ft³
